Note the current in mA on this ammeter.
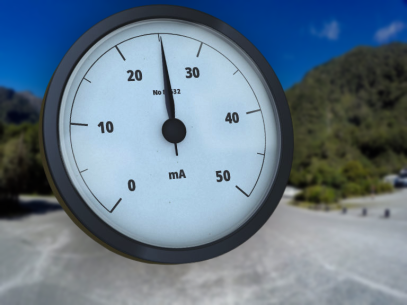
25 mA
